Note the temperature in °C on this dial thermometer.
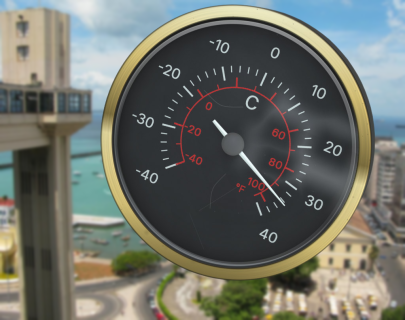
34 °C
